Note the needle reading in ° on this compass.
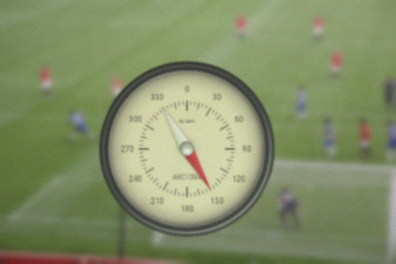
150 °
